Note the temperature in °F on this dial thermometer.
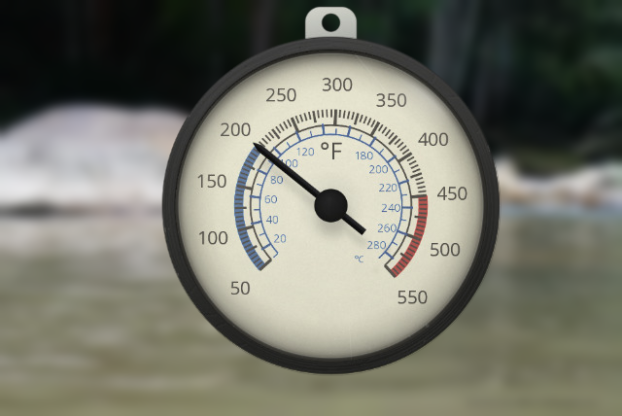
200 °F
